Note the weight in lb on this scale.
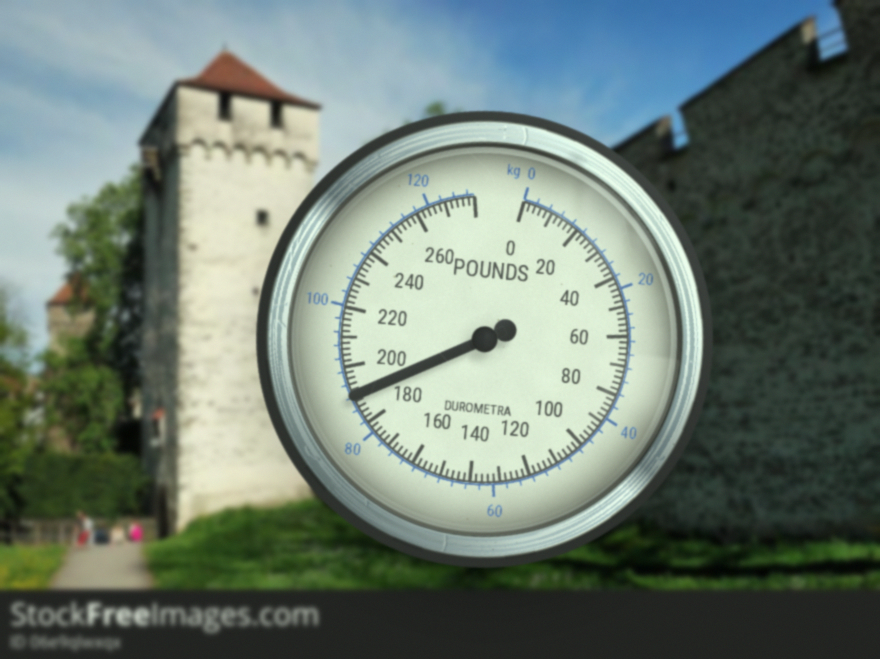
190 lb
